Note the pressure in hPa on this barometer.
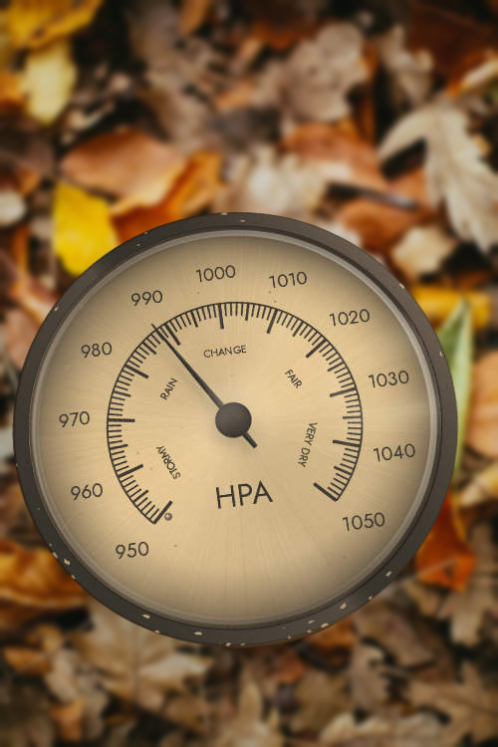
988 hPa
